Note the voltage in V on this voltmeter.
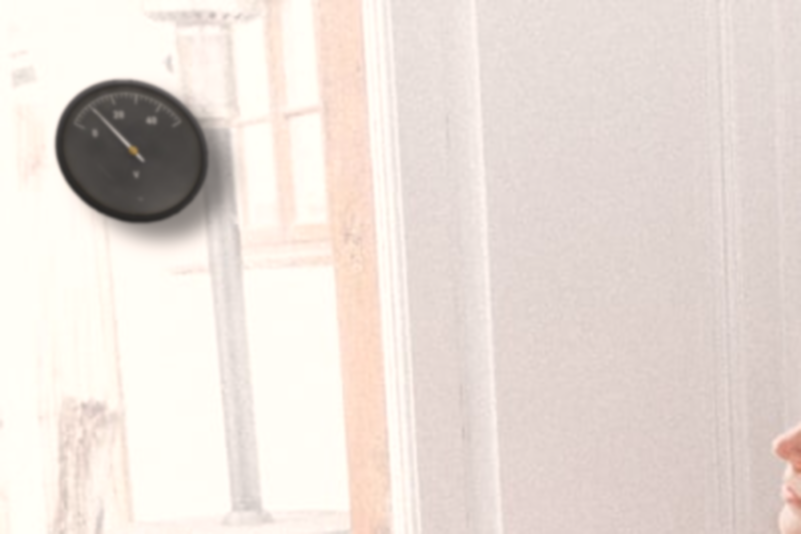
10 V
